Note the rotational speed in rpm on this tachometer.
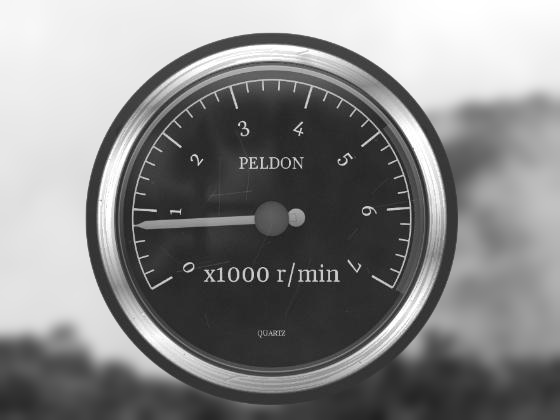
800 rpm
